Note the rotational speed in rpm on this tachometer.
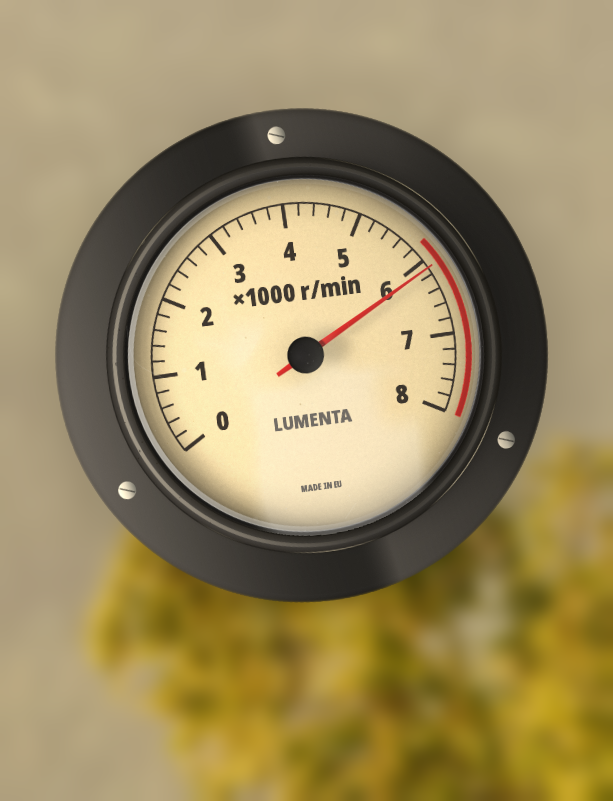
6100 rpm
